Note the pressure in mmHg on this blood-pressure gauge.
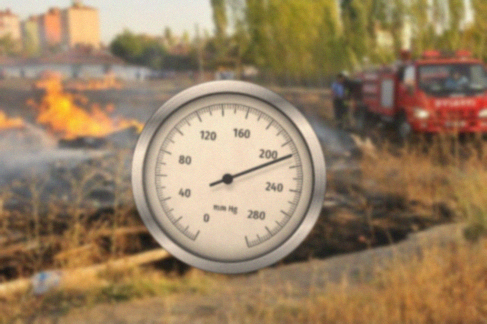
210 mmHg
